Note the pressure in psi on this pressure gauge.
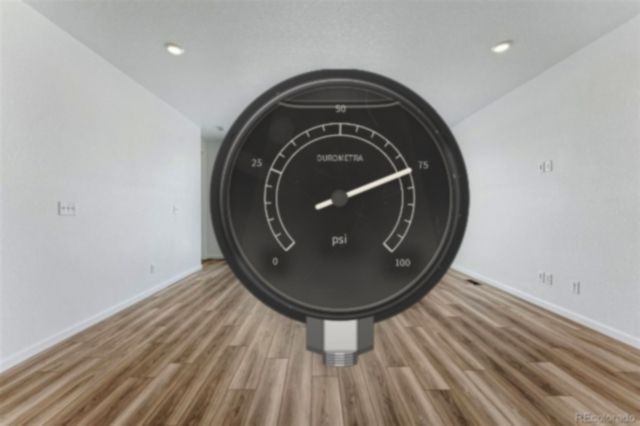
75 psi
